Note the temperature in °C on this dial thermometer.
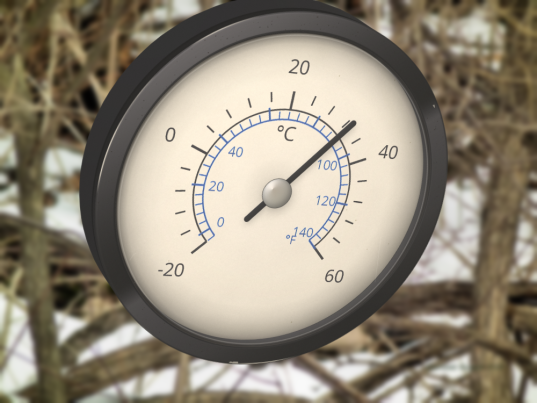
32 °C
